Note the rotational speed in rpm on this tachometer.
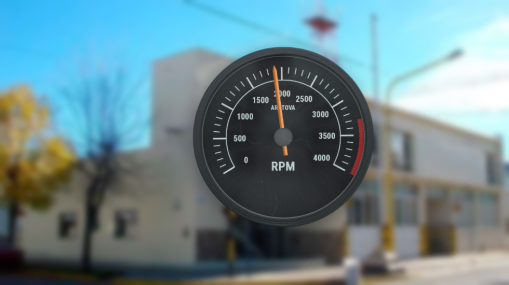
1900 rpm
